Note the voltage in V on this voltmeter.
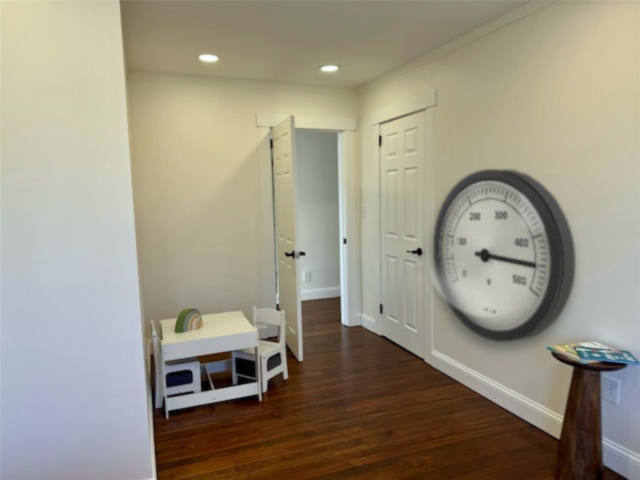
450 V
